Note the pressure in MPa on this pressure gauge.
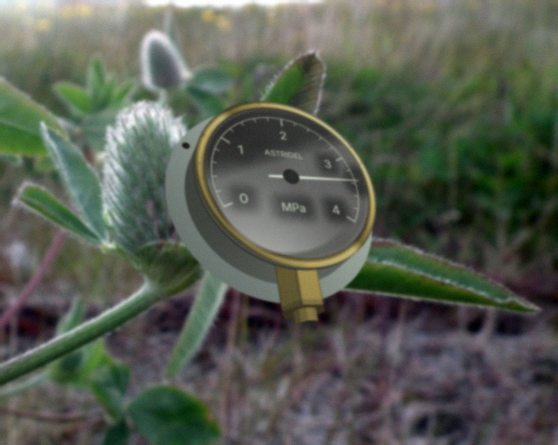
3.4 MPa
